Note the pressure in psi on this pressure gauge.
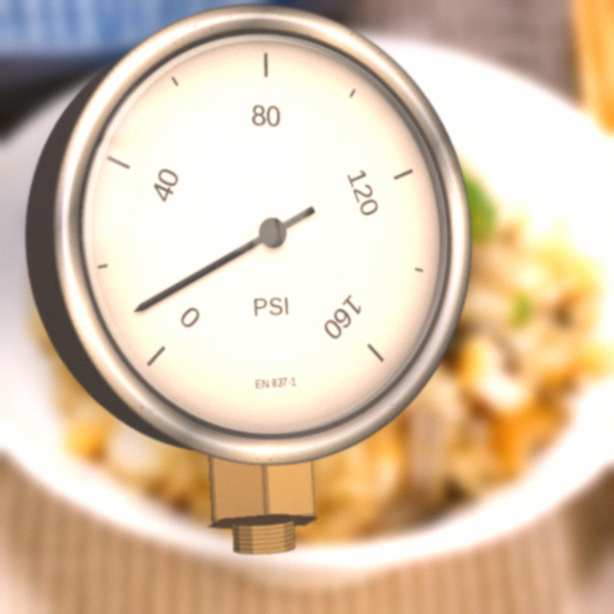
10 psi
